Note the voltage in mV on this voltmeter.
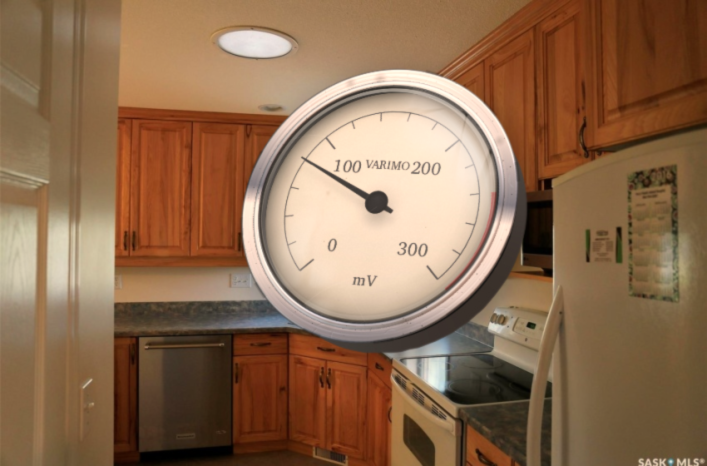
80 mV
